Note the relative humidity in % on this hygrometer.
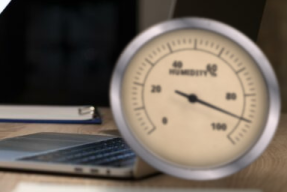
90 %
